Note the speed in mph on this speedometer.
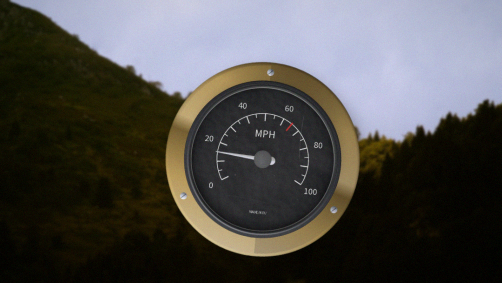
15 mph
